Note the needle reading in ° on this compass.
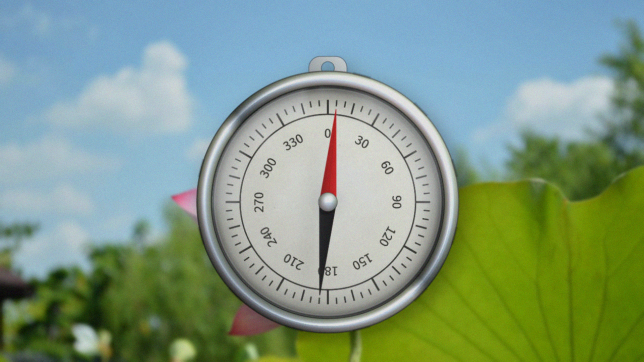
5 °
